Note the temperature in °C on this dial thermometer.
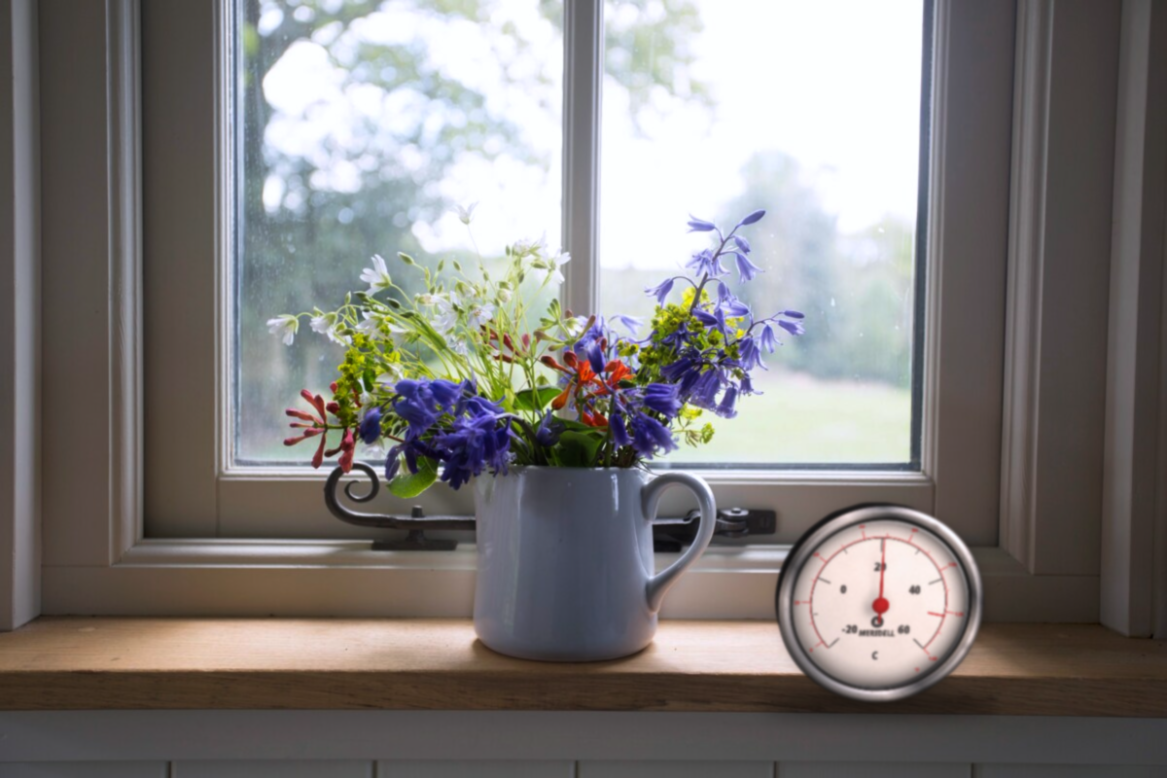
20 °C
